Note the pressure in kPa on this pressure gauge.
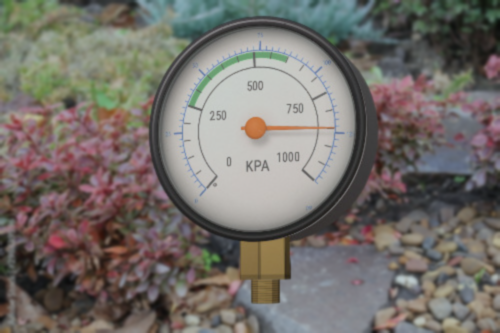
850 kPa
